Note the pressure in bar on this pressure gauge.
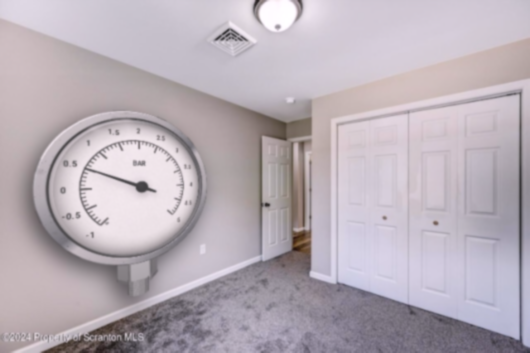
0.5 bar
